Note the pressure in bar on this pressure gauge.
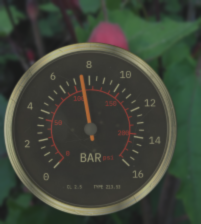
7.5 bar
